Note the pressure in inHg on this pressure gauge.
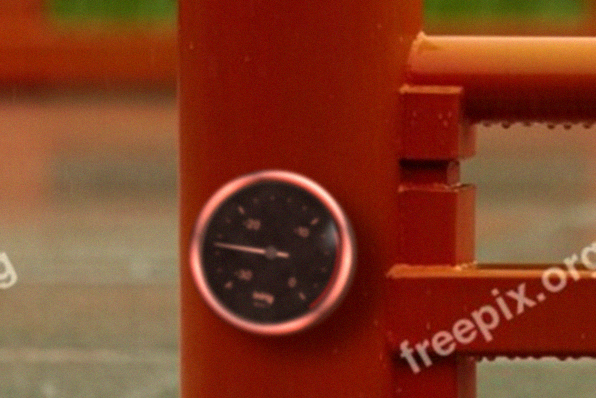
-25 inHg
